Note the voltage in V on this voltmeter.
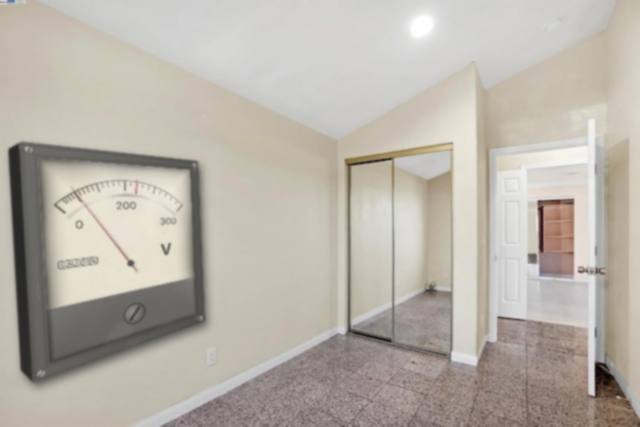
100 V
